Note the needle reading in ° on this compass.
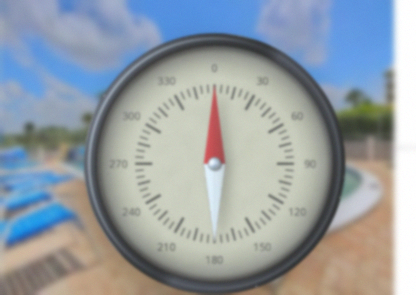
0 °
